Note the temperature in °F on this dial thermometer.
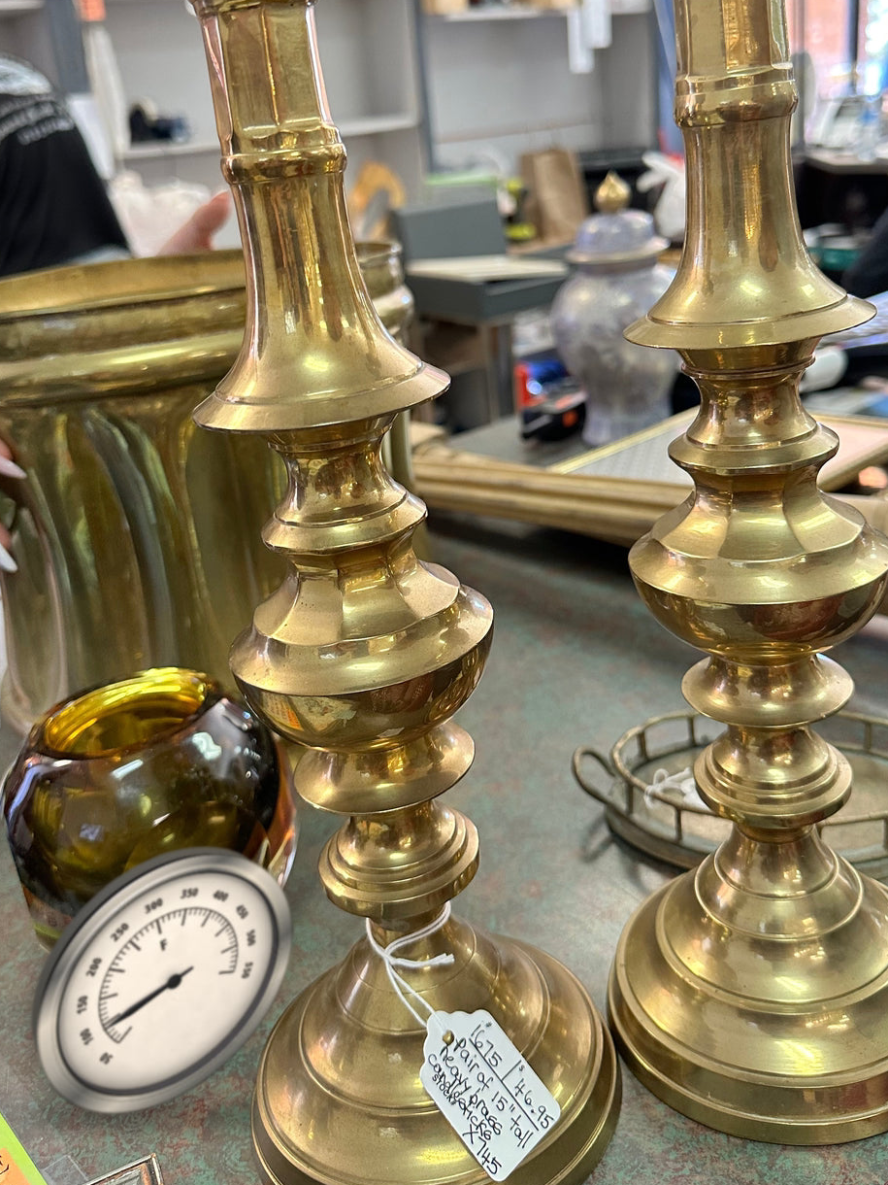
100 °F
